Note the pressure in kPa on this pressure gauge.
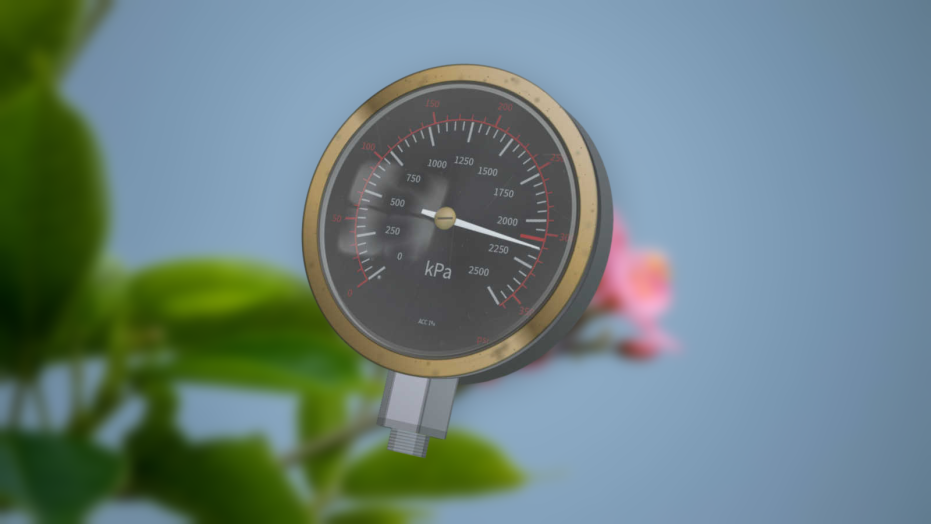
2150 kPa
